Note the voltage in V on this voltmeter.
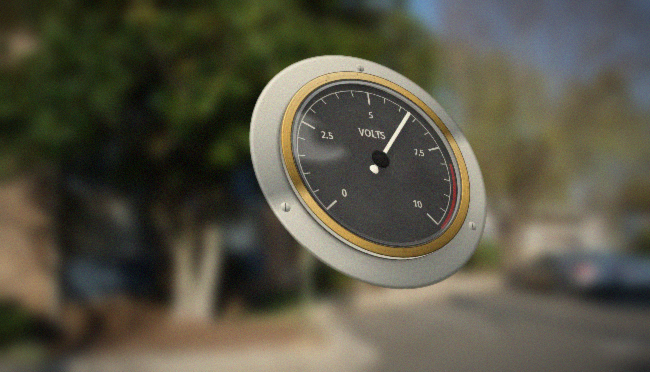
6.25 V
